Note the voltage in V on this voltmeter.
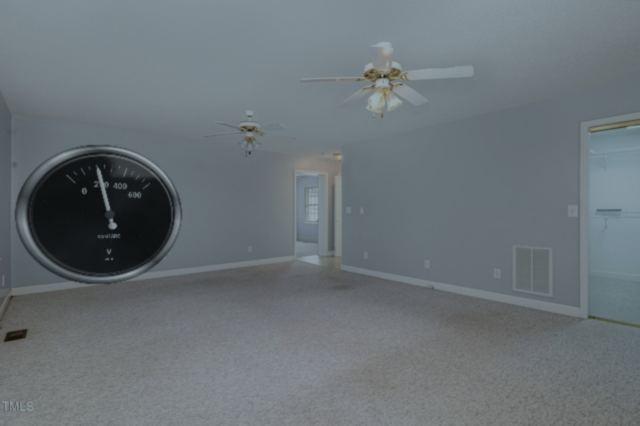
200 V
